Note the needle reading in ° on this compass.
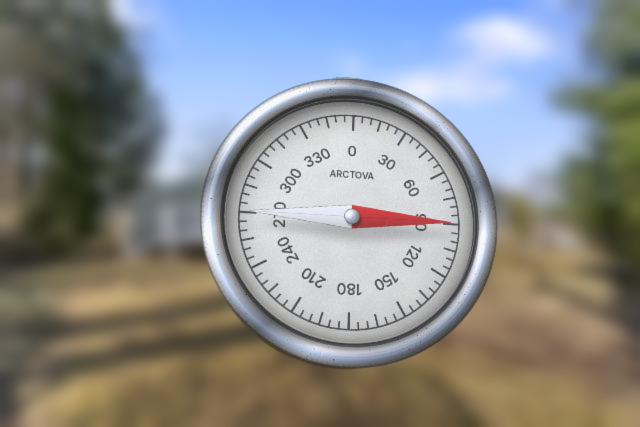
90 °
